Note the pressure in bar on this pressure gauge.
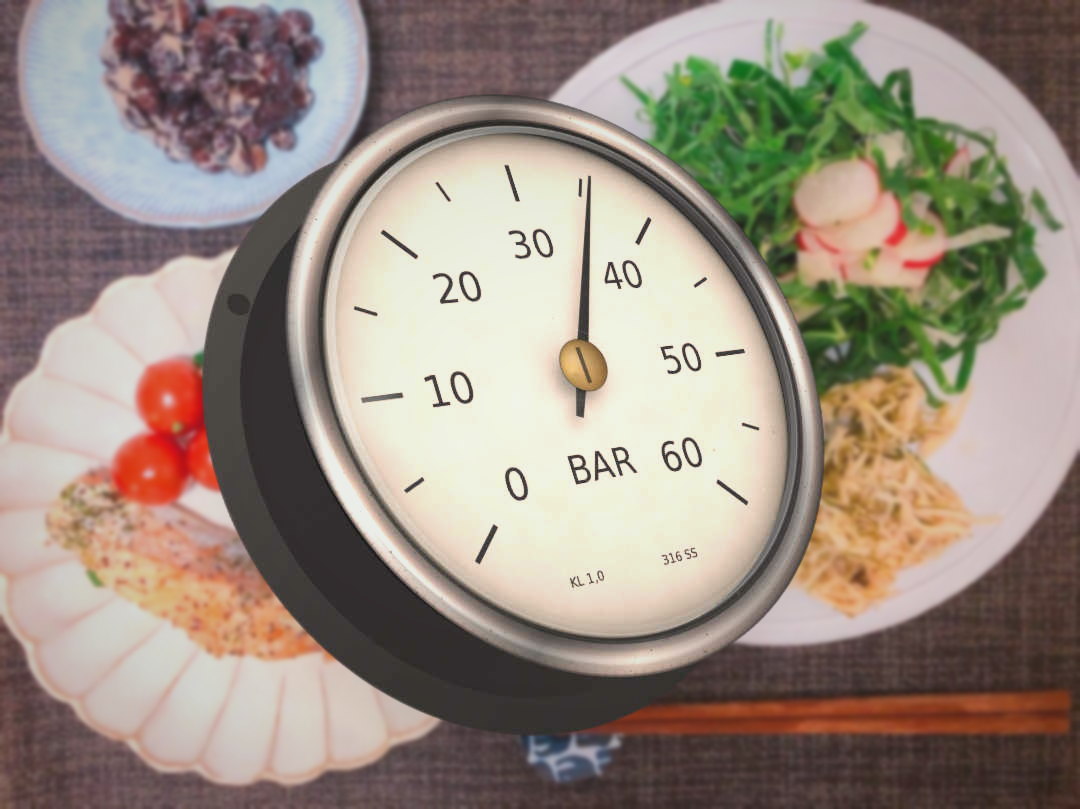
35 bar
